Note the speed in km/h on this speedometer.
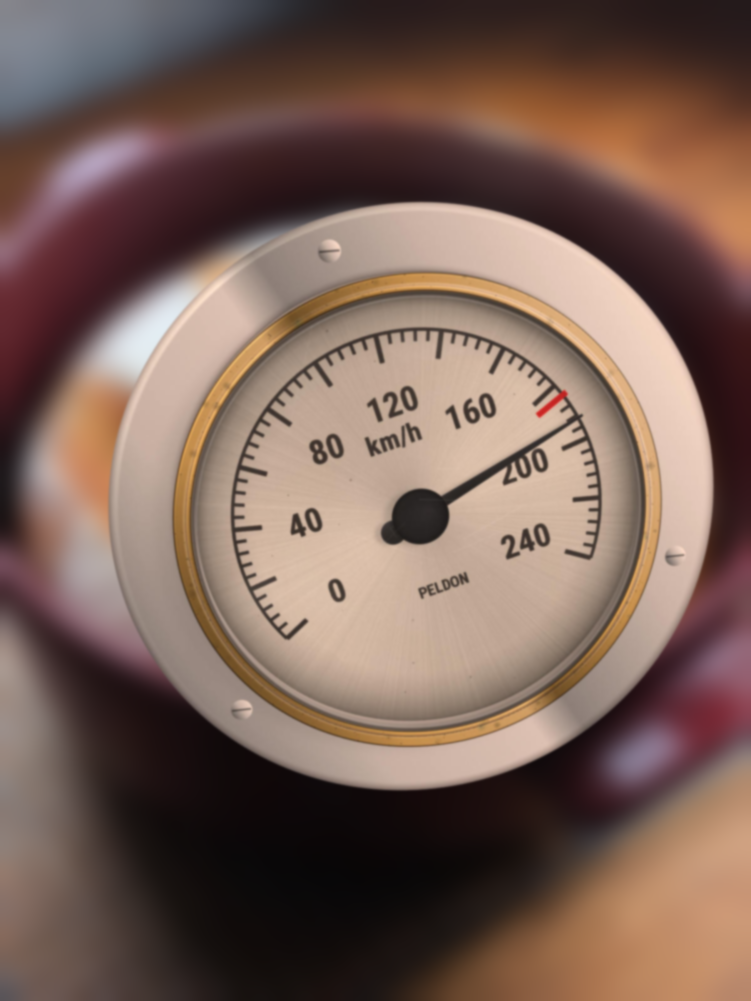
192 km/h
